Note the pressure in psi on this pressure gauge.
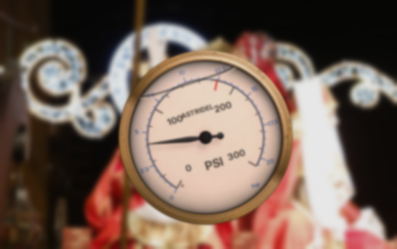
60 psi
